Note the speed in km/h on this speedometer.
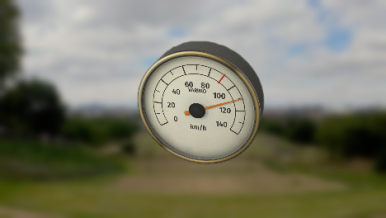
110 km/h
